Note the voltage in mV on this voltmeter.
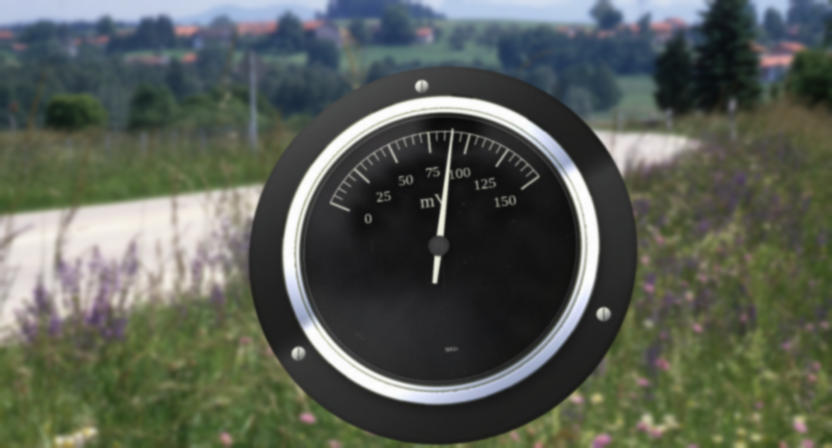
90 mV
